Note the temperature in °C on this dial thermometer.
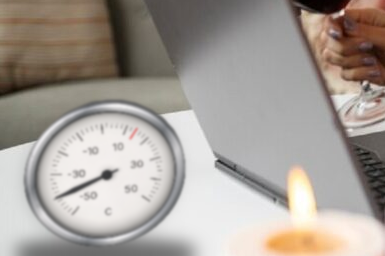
-40 °C
